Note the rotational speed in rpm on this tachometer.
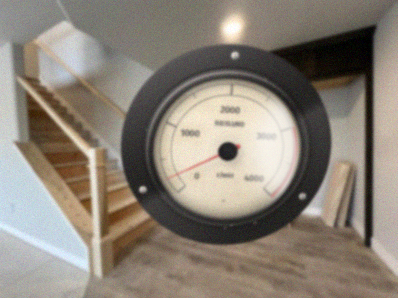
250 rpm
